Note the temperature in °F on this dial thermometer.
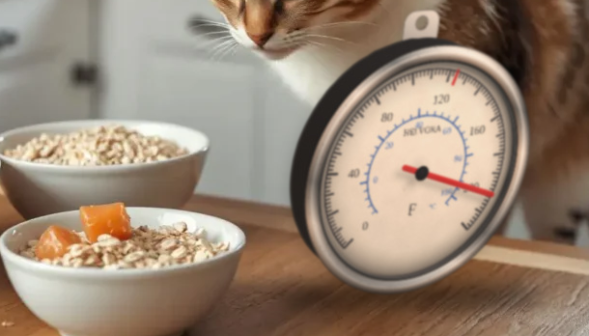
200 °F
